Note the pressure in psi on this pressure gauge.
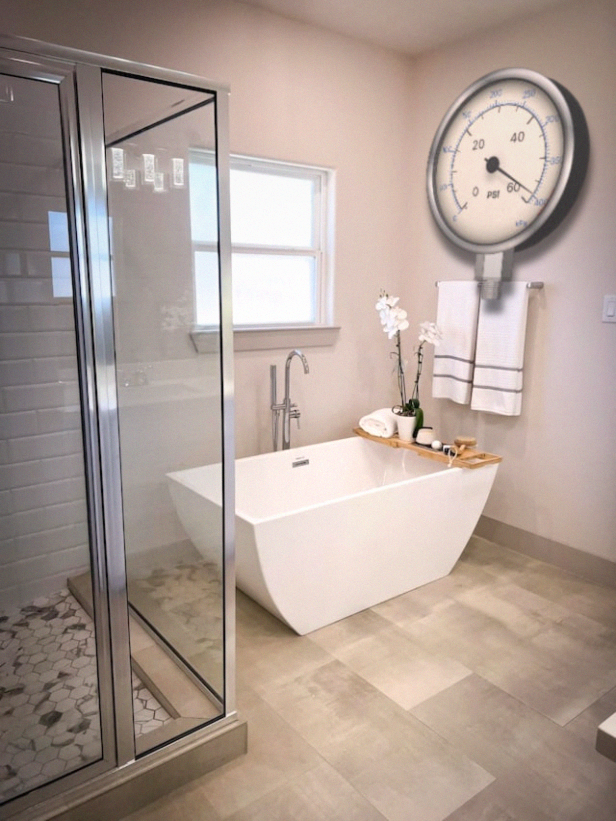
57.5 psi
